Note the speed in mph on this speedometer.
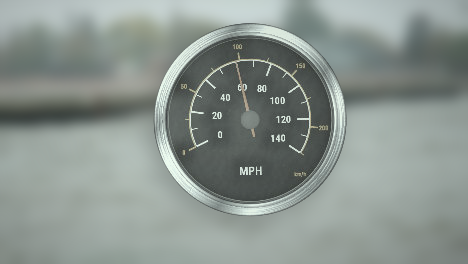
60 mph
